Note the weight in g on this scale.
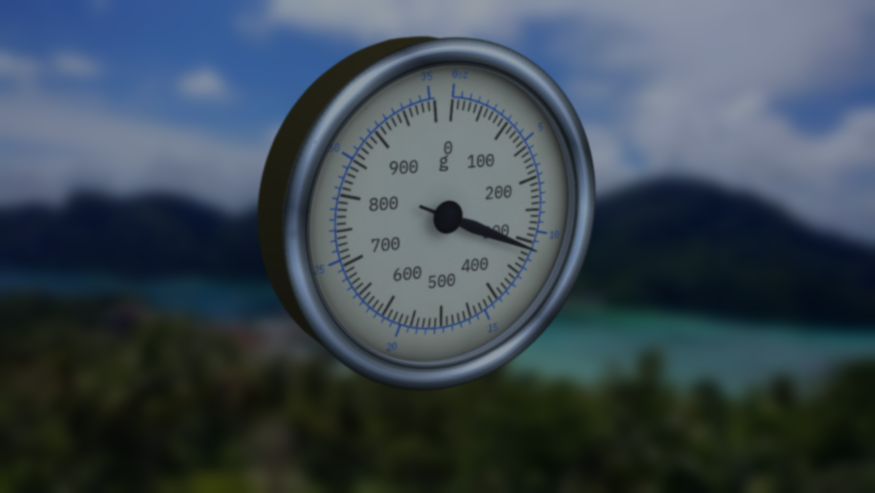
310 g
